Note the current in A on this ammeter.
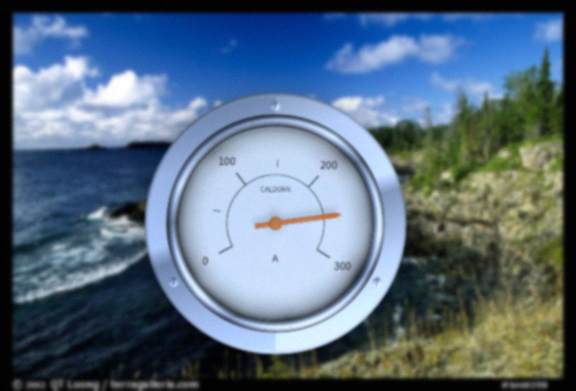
250 A
